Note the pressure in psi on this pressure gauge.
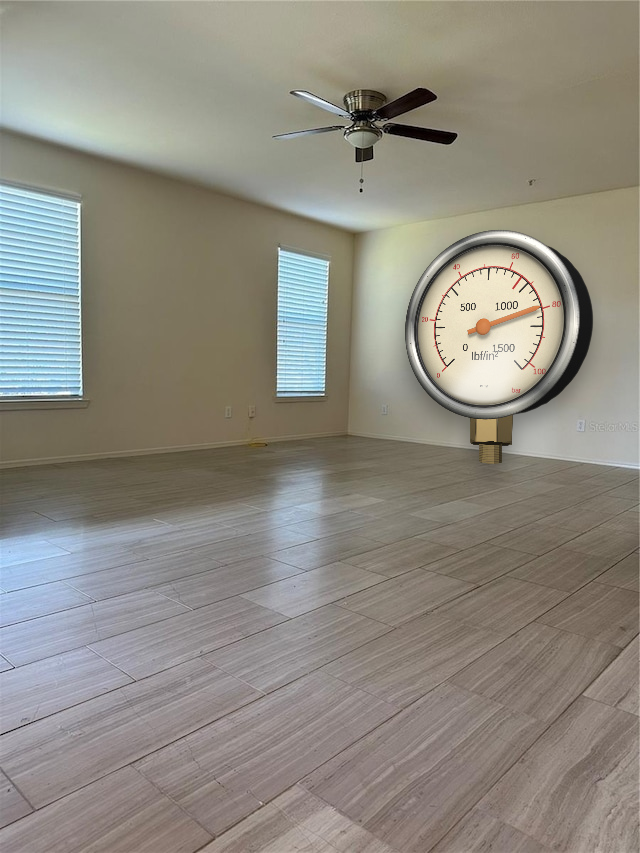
1150 psi
